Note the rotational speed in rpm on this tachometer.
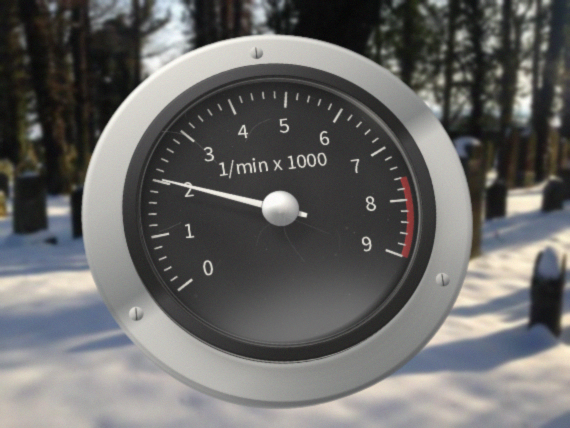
2000 rpm
